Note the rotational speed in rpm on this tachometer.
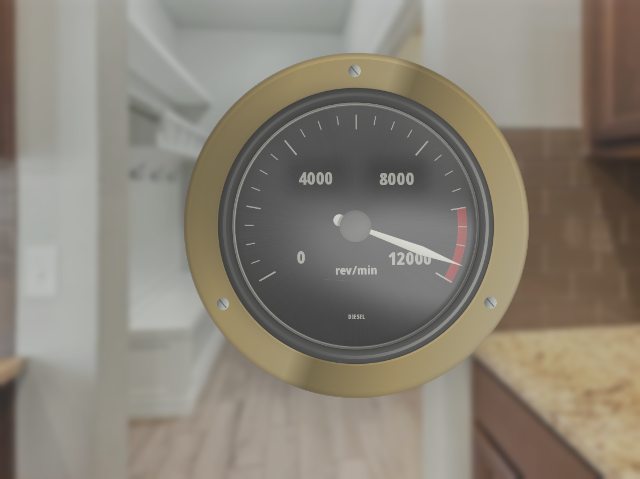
11500 rpm
